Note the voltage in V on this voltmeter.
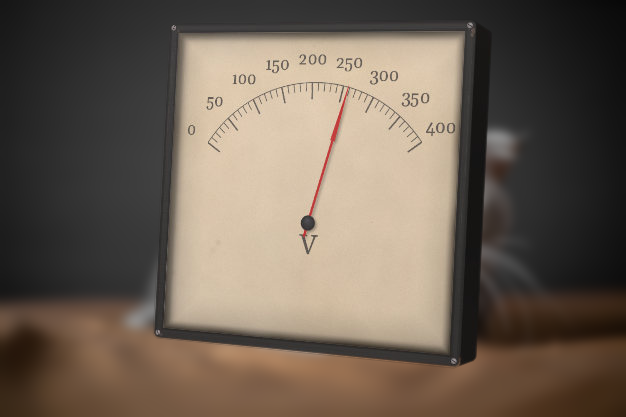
260 V
